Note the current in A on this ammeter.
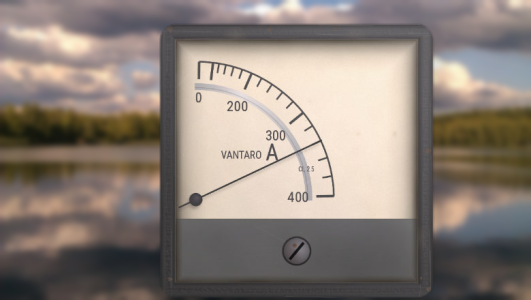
340 A
